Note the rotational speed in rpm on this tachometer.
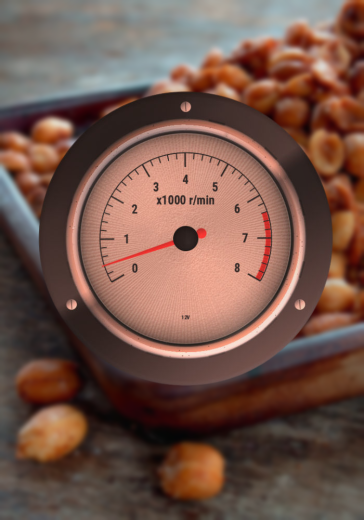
400 rpm
